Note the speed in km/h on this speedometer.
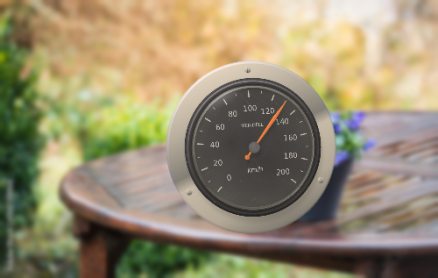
130 km/h
